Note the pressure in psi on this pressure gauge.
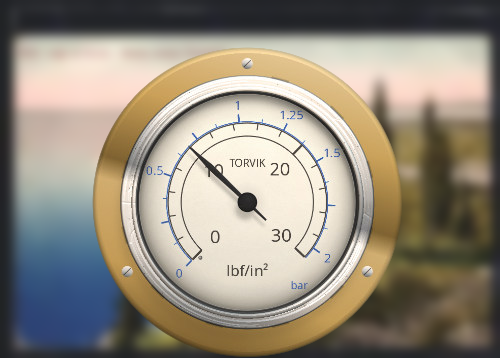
10 psi
